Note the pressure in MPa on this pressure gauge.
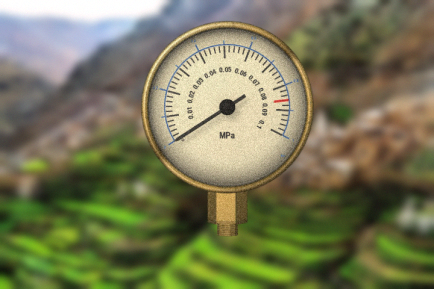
0 MPa
